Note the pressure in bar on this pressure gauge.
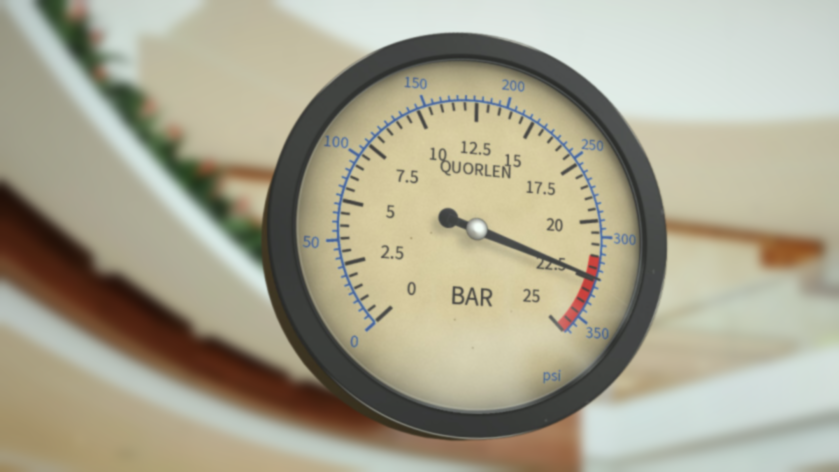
22.5 bar
